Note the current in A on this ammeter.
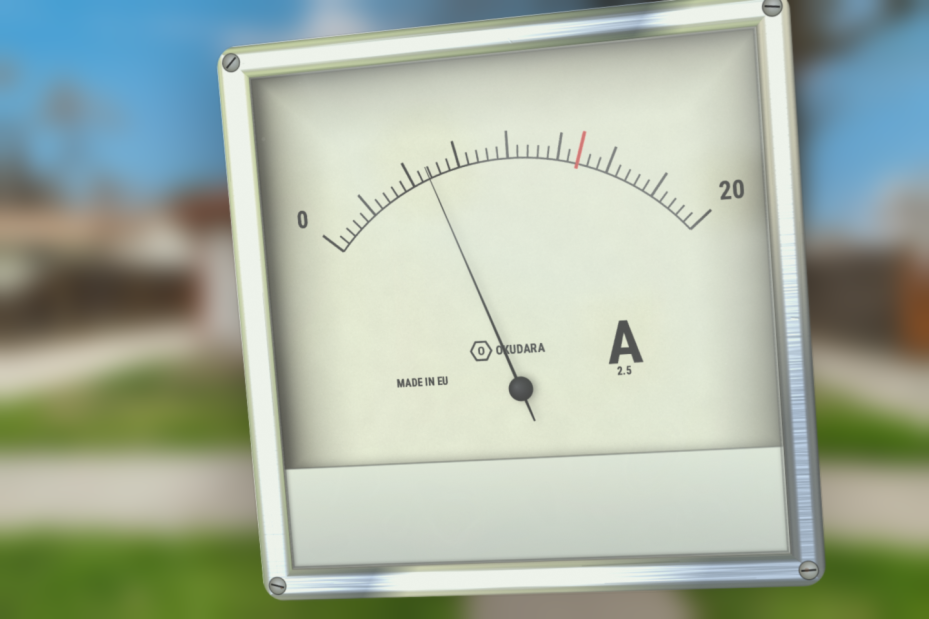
6 A
